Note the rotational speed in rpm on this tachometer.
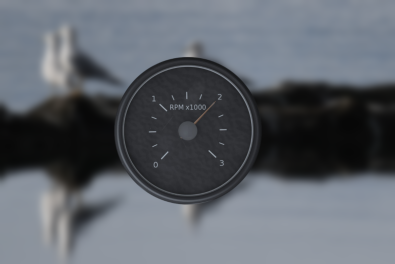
2000 rpm
